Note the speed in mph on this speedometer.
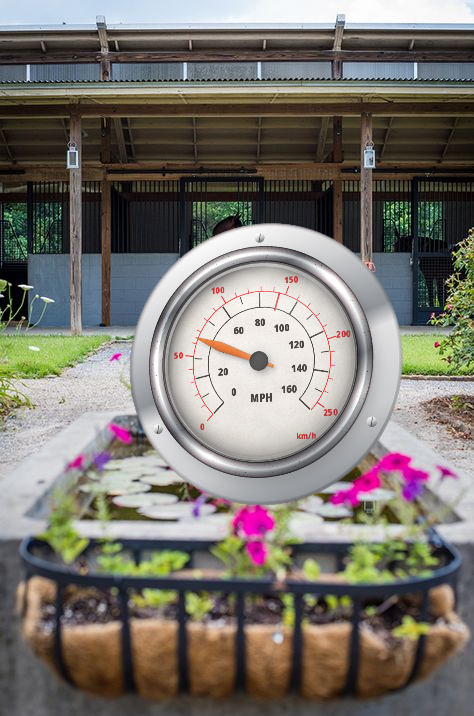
40 mph
